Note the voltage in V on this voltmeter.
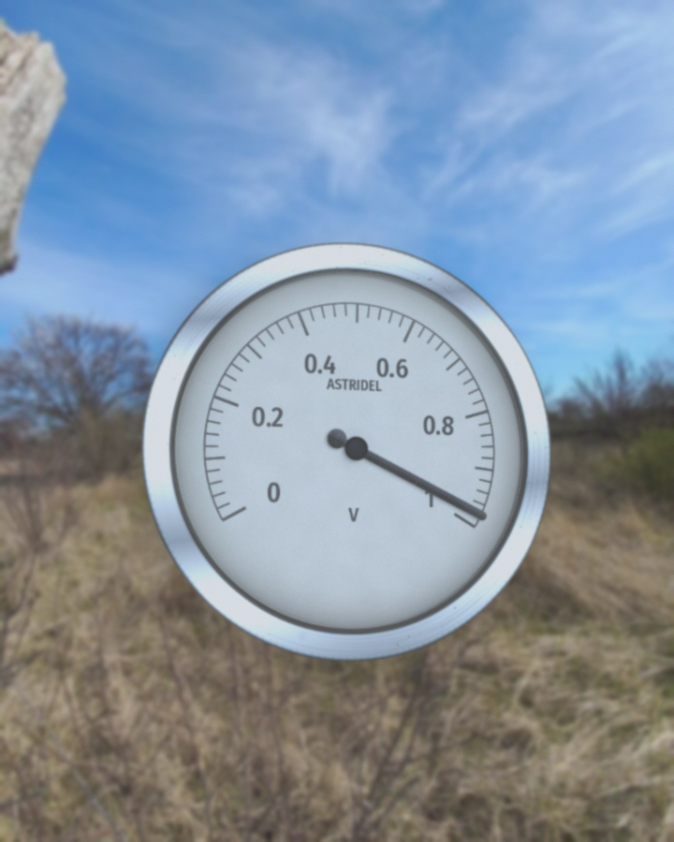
0.98 V
